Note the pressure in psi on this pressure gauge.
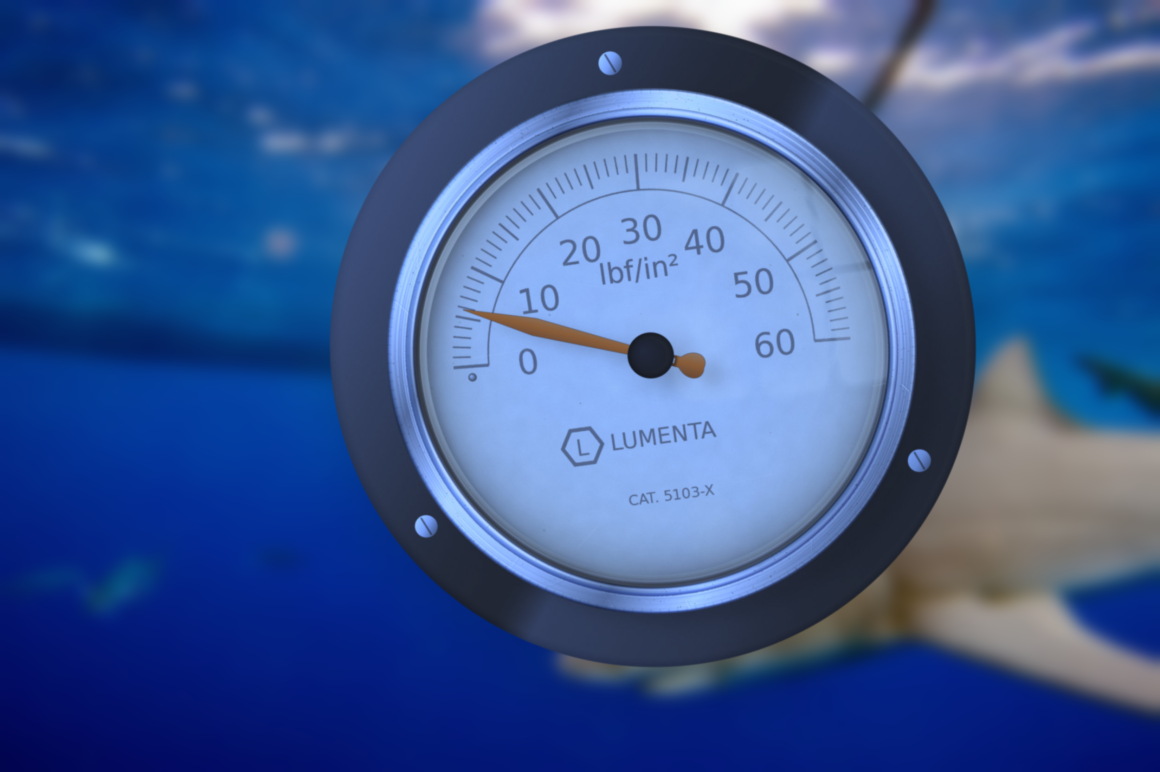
6 psi
